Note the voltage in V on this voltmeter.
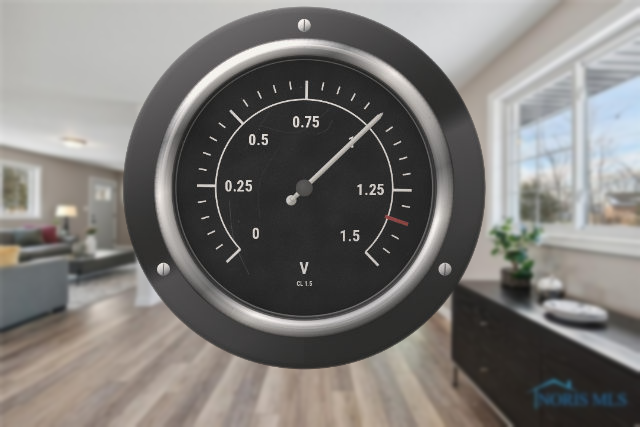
1 V
